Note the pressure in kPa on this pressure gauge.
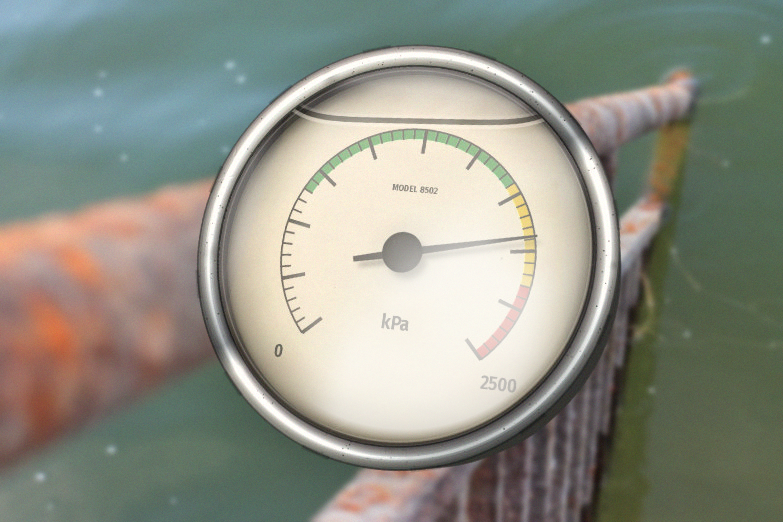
1950 kPa
